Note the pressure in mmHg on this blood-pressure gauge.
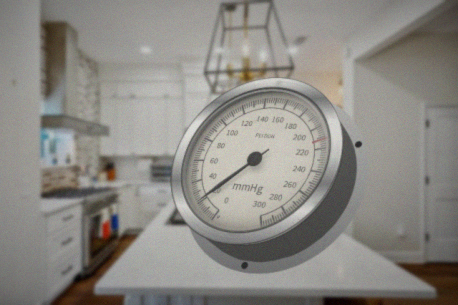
20 mmHg
